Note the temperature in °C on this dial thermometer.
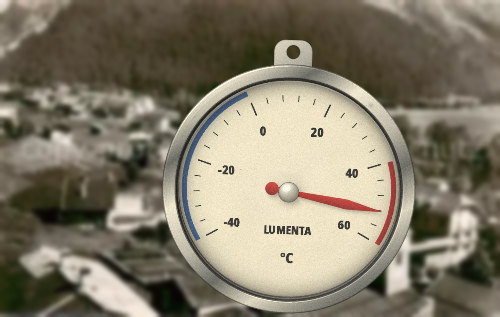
52 °C
